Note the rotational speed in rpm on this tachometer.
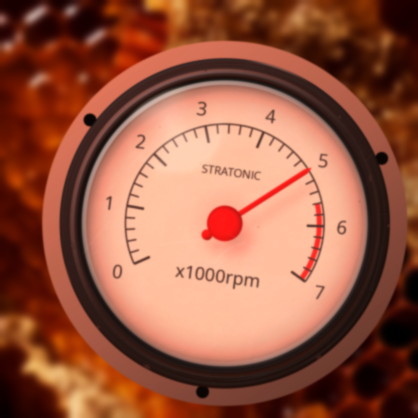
5000 rpm
